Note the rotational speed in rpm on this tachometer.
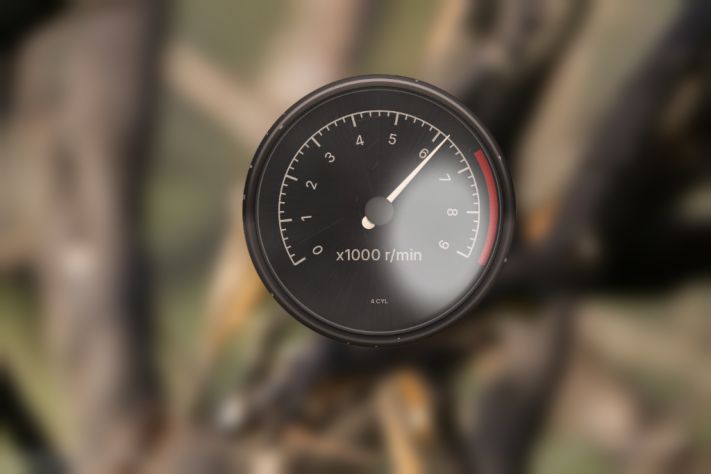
6200 rpm
